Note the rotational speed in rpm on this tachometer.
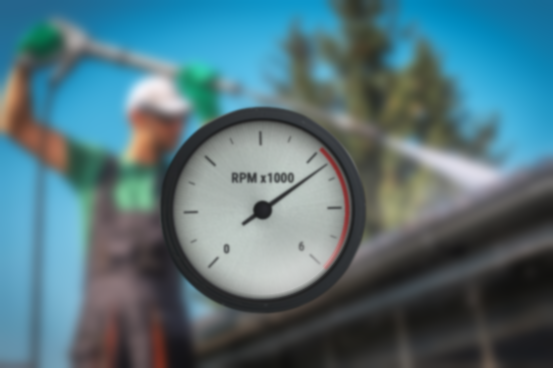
4250 rpm
